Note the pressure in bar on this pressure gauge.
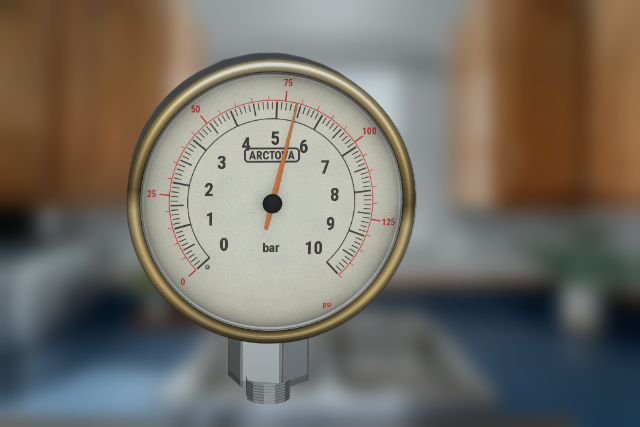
5.4 bar
